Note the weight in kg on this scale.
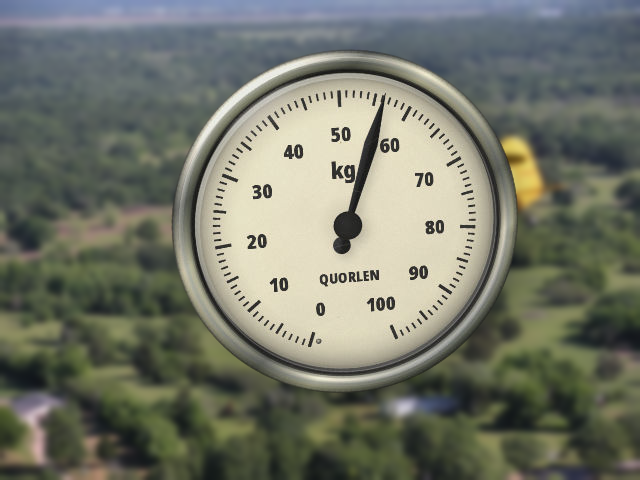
56 kg
